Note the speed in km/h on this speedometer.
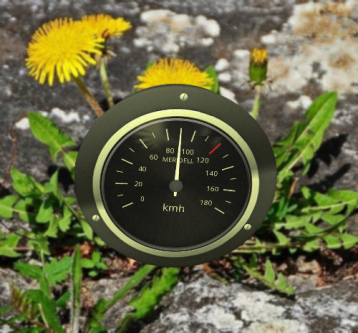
90 km/h
